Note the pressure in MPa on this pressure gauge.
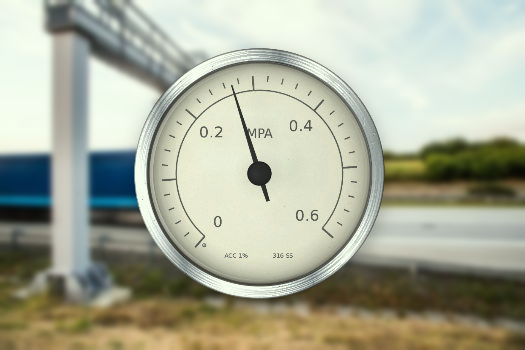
0.27 MPa
